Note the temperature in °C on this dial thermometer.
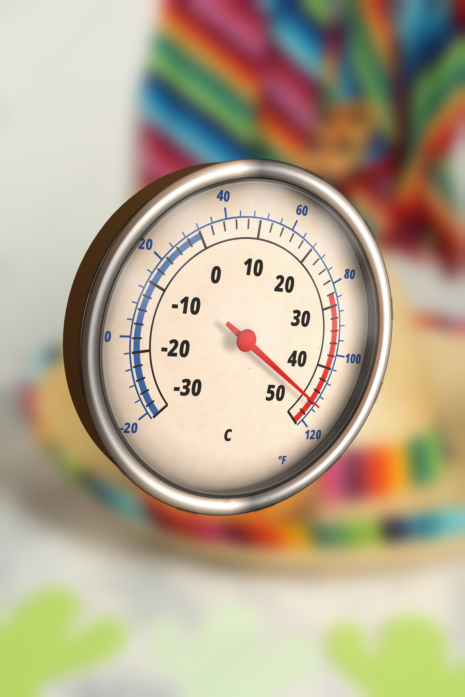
46 °C
